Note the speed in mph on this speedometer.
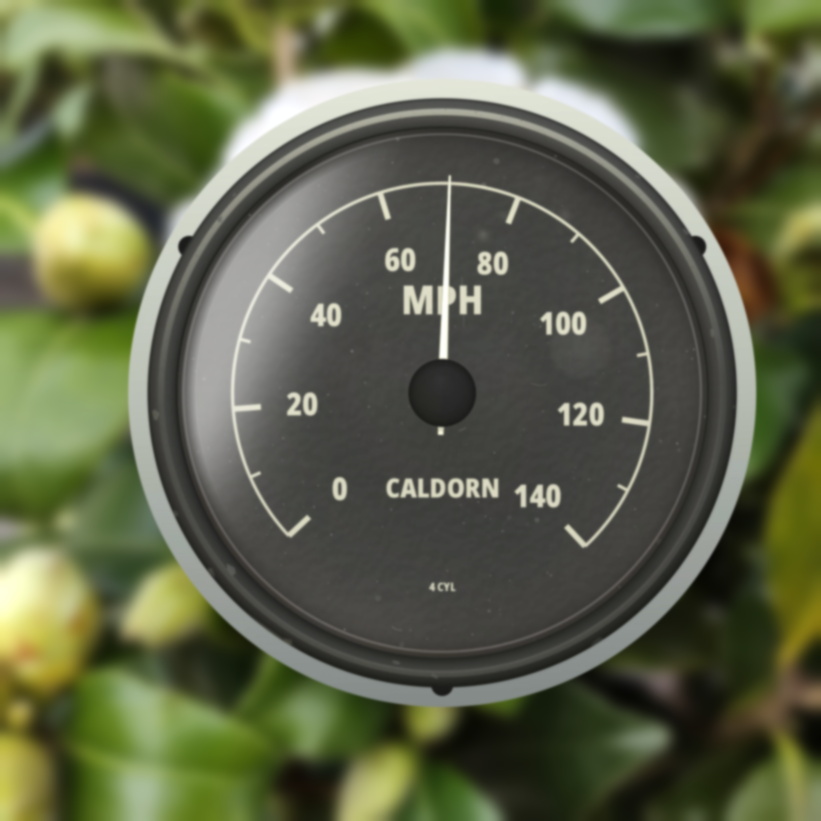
70 mph
